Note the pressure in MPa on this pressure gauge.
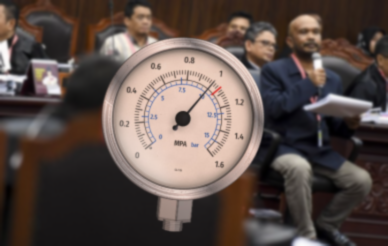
1 MPa
